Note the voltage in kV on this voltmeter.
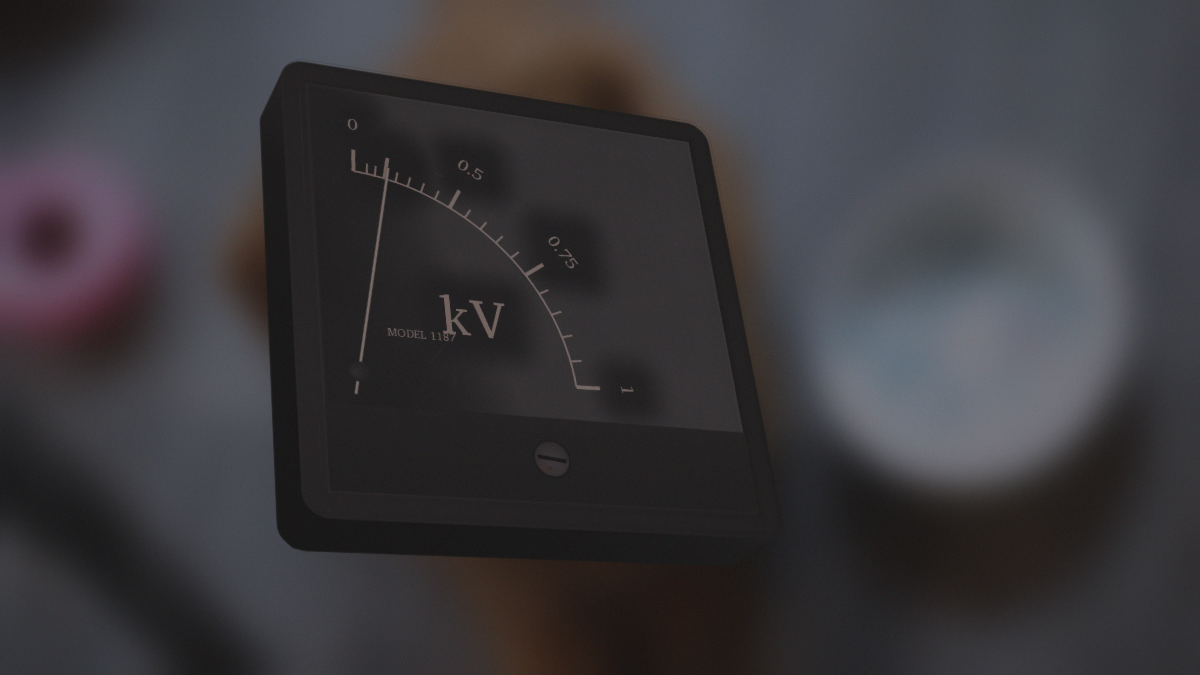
0.25 kV
